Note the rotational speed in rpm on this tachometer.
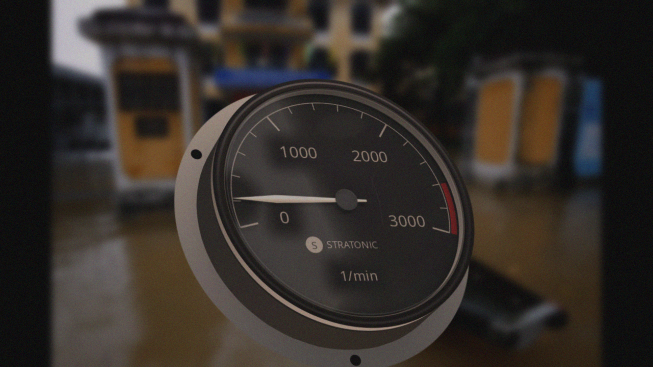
200 rpm
